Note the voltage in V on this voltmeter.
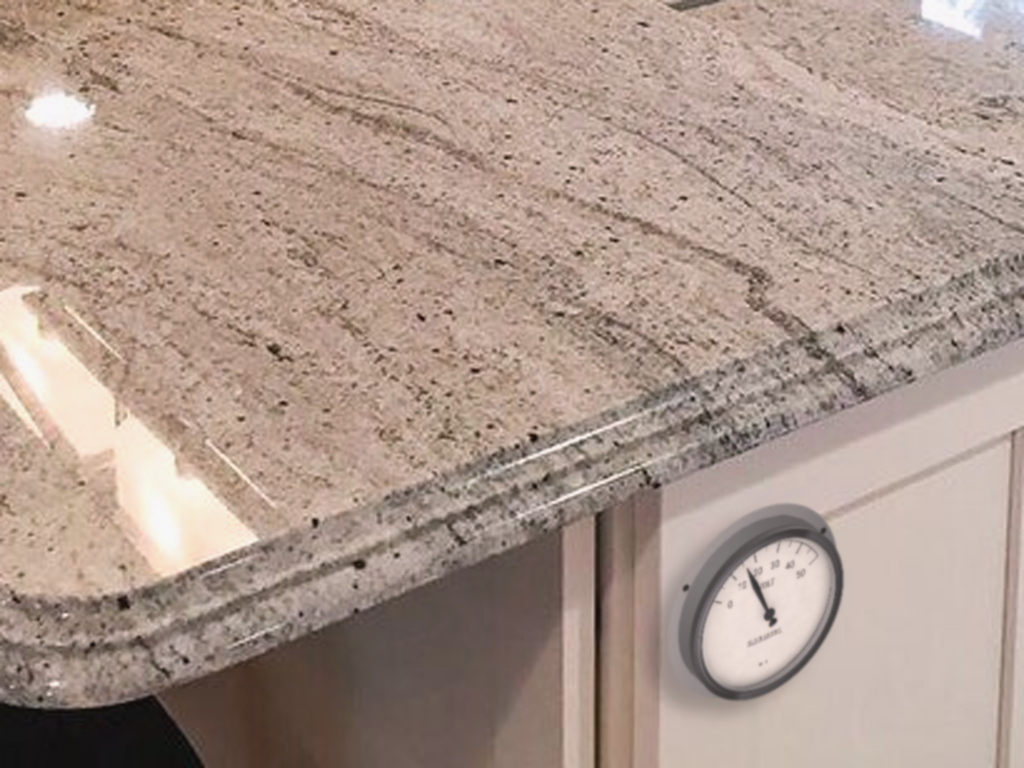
15 V
